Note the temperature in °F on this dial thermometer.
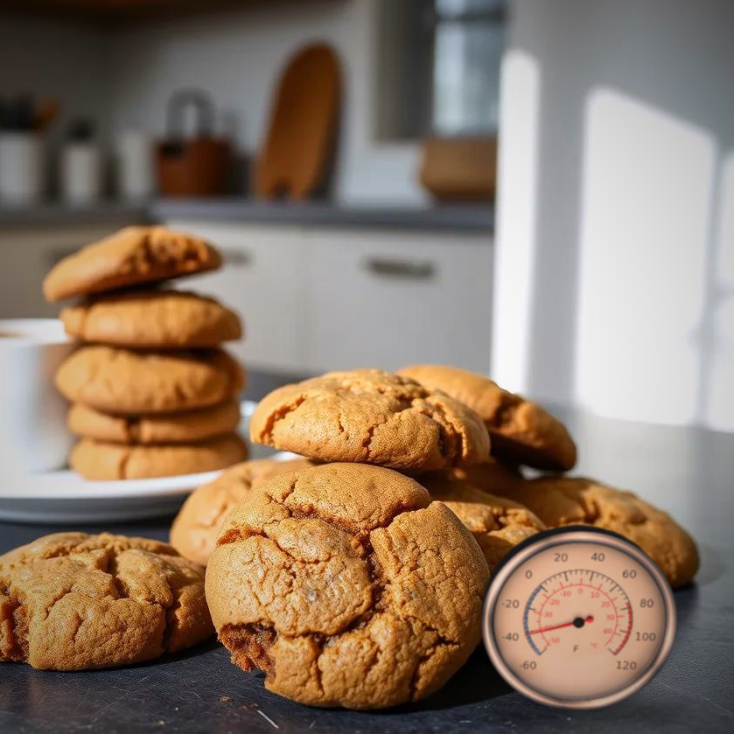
-40 °F
